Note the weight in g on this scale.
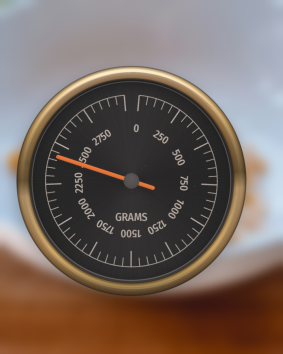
2425 g
